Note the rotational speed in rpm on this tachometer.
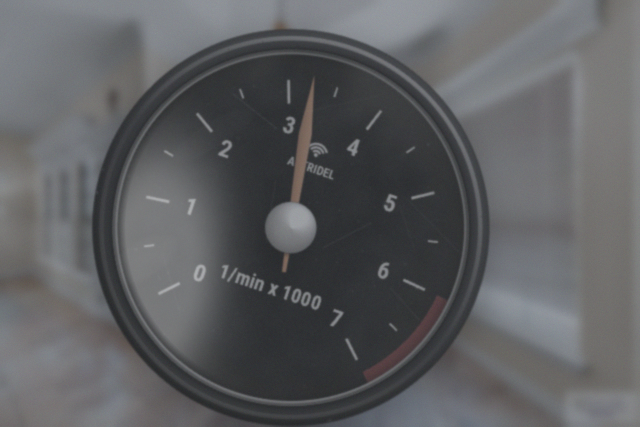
3250 rpm
